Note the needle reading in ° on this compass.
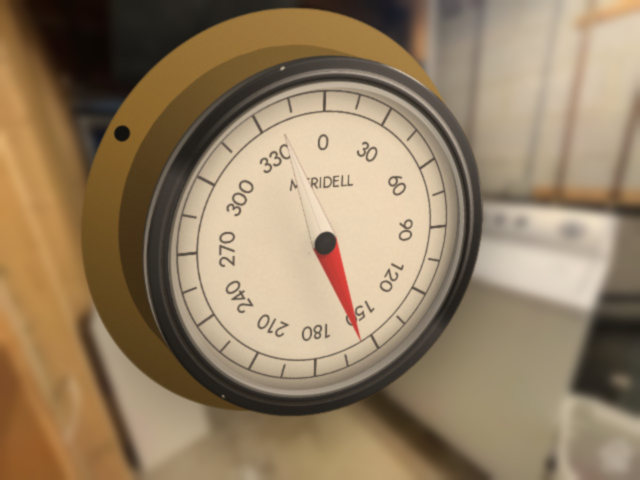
157.5 °
